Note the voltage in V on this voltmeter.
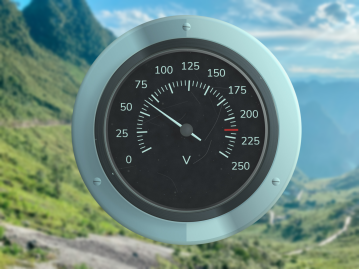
65 V
